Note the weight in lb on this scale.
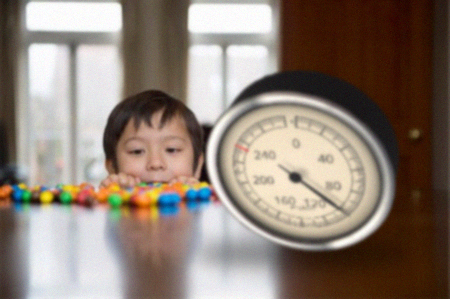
100 lb
